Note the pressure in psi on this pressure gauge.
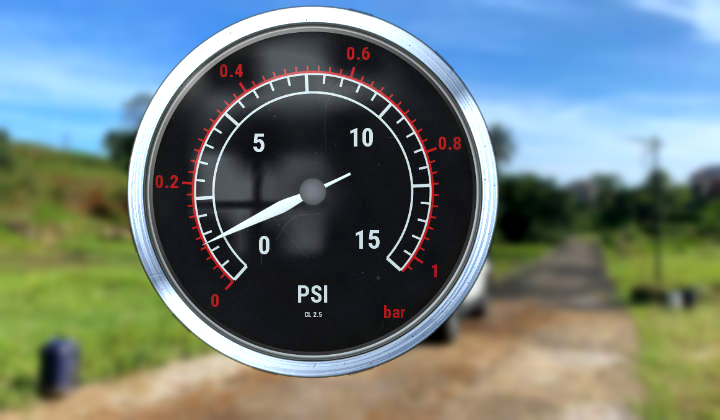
1.25 psi
